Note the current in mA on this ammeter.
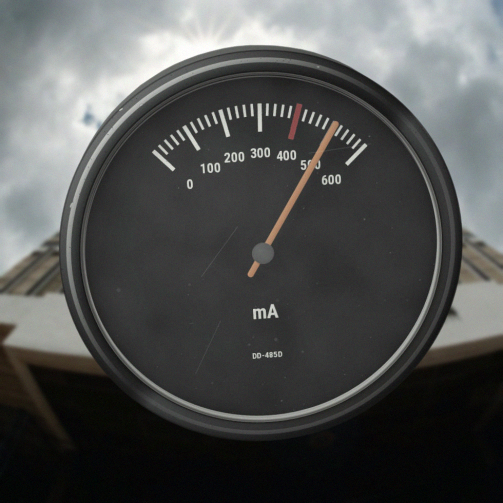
500 mA
